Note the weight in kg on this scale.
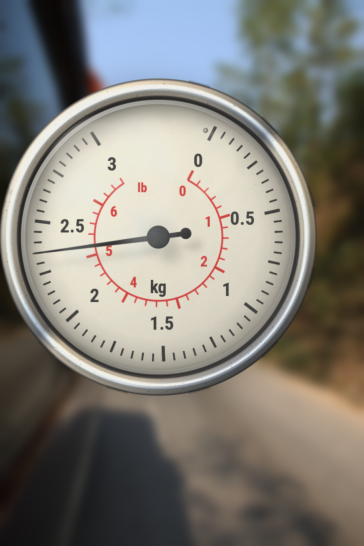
2.35 kg
